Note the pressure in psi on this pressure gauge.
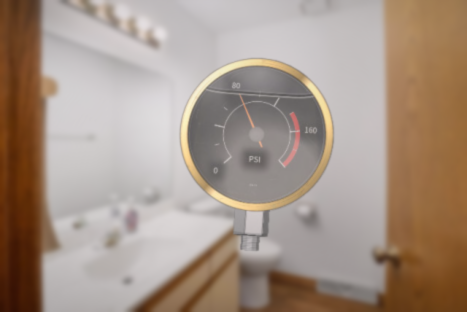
80 psi
